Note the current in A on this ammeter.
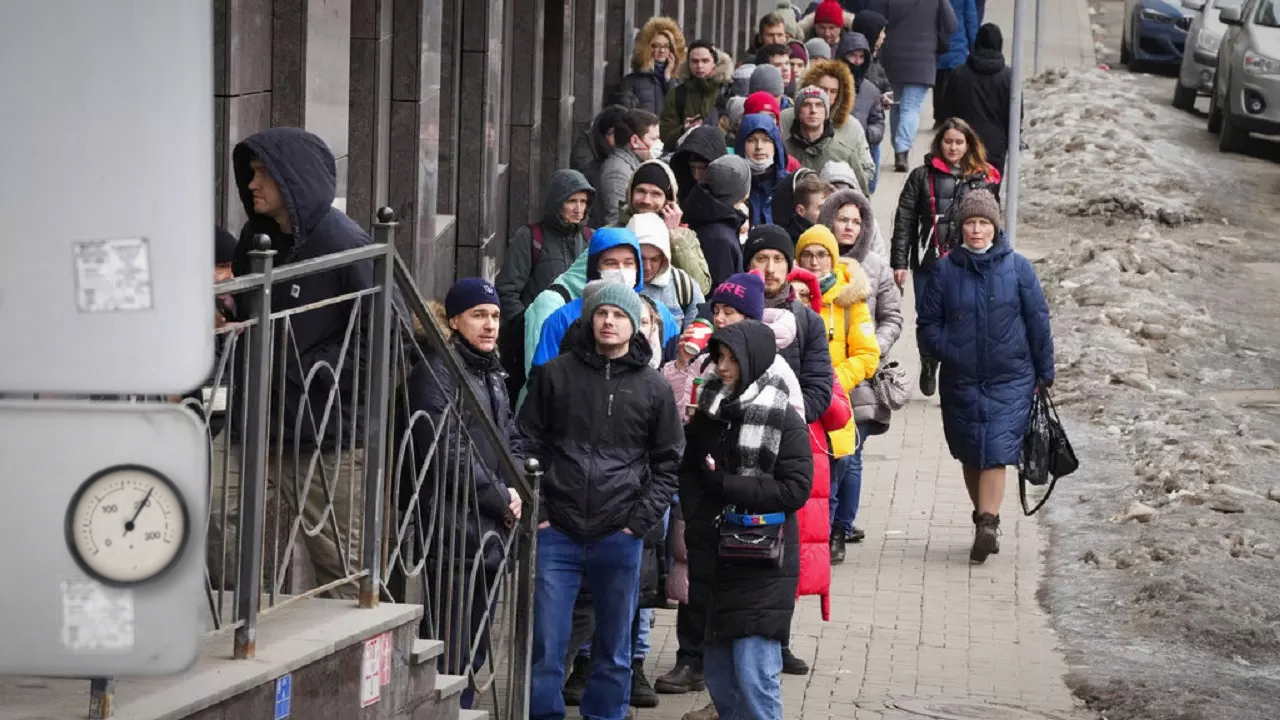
200 A
